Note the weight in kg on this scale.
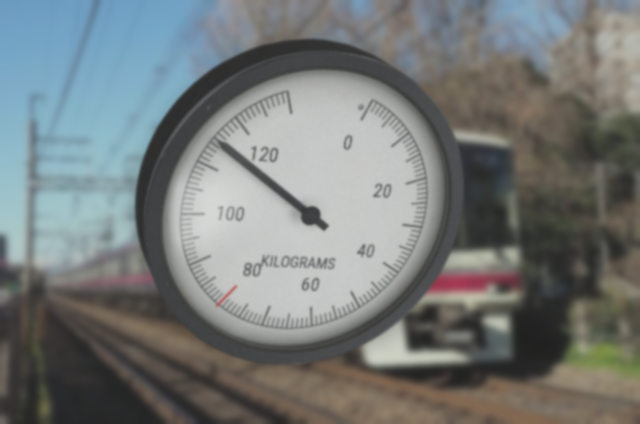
115 kg
